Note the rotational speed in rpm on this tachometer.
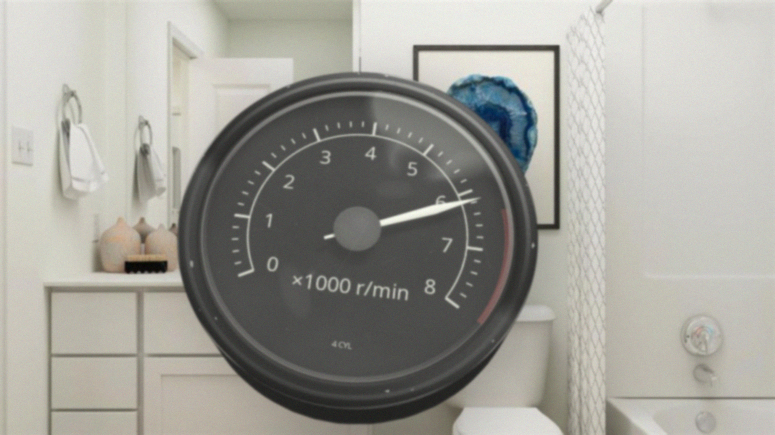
6200 rpm
